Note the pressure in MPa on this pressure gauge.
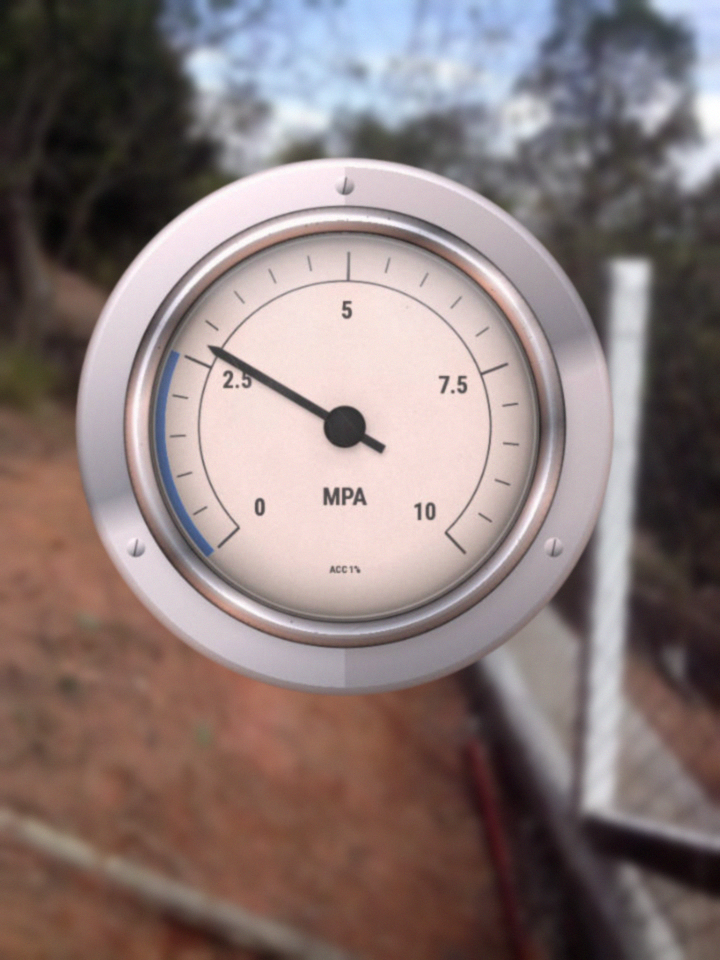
2.75 MPa
